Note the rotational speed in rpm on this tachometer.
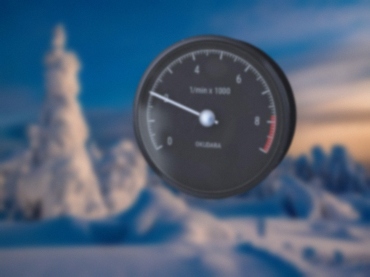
2000 rpm
